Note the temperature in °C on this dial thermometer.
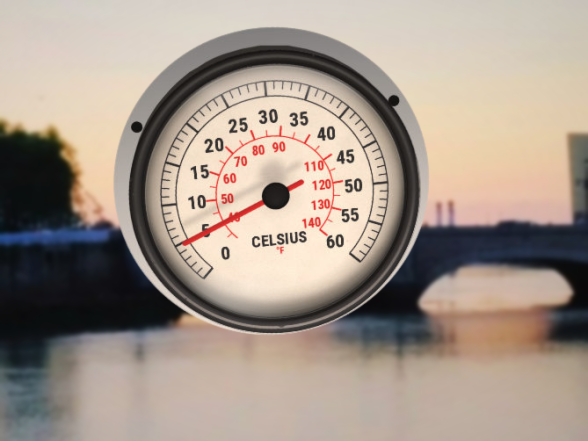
5 °C
